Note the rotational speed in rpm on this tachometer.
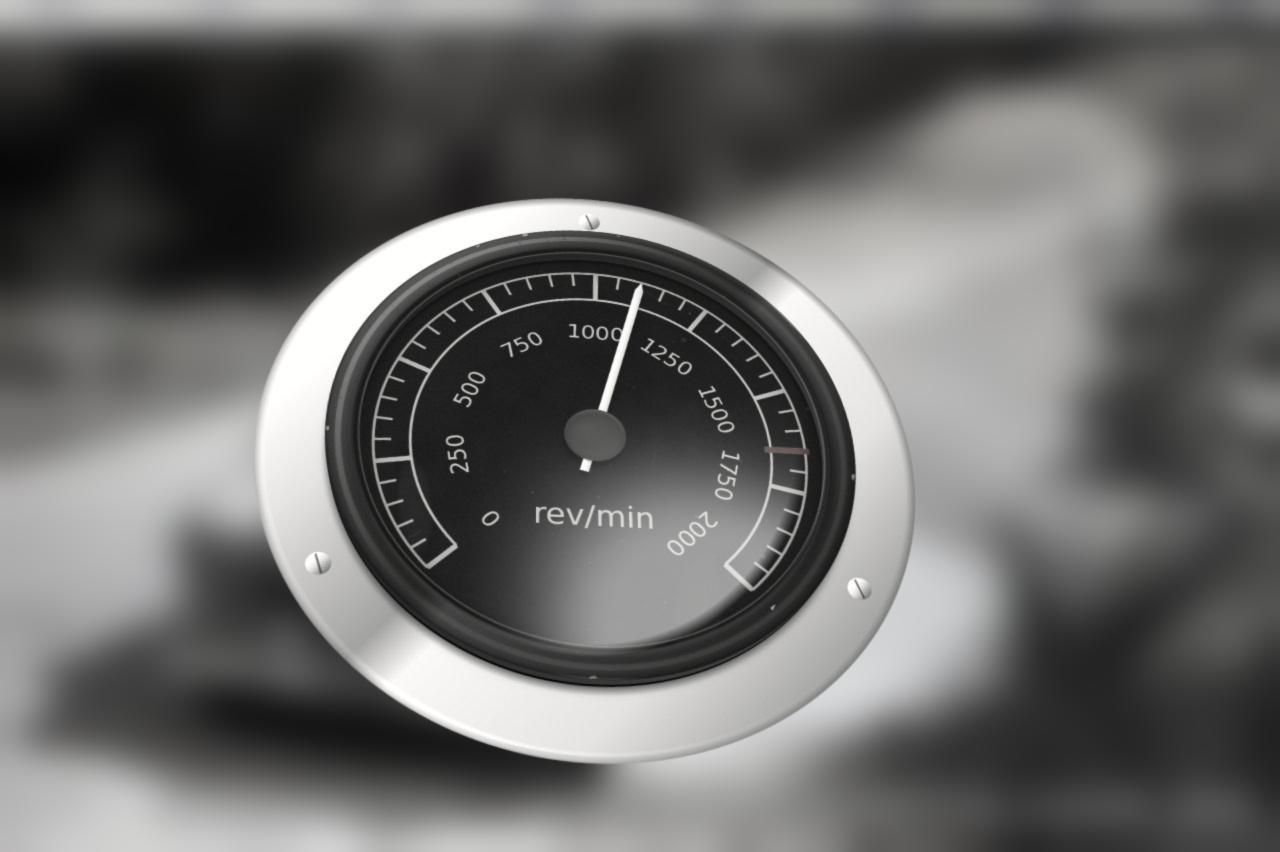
1100 rpm
